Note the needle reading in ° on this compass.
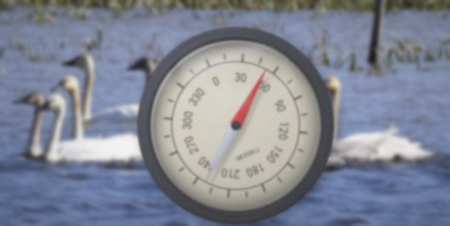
52.5 °
